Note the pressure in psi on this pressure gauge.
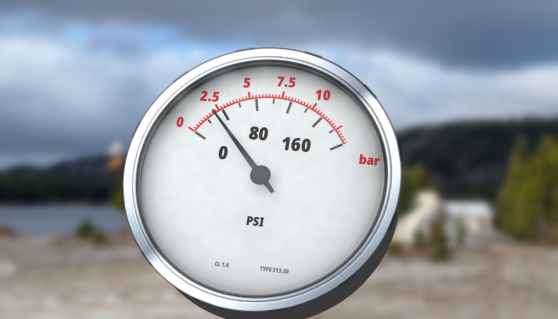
30 psi
